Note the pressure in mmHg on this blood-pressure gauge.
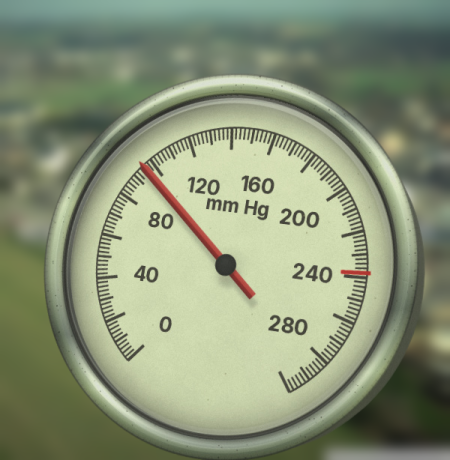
96 mmHg
